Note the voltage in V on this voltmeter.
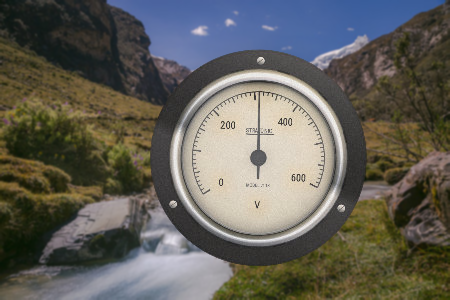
310 V
